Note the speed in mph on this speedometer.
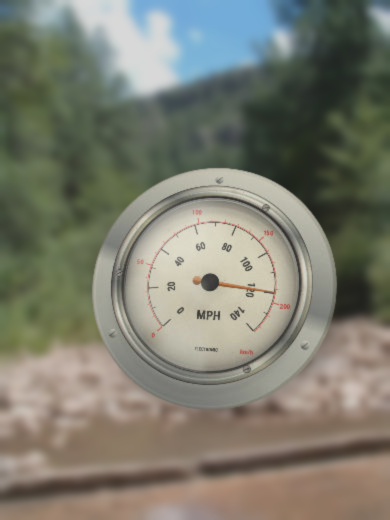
120 mph
